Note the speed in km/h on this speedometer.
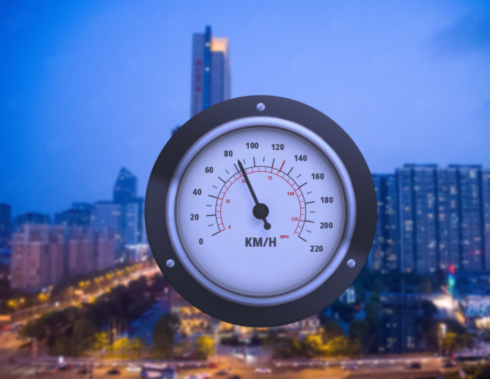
85 km/h
